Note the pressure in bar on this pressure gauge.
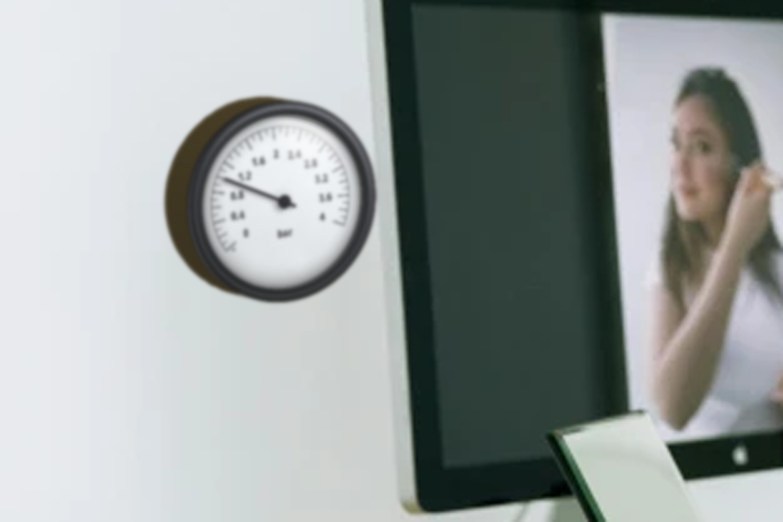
1 bar
